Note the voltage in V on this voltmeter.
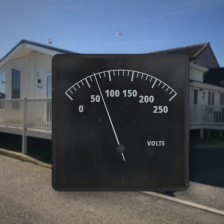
70 V
